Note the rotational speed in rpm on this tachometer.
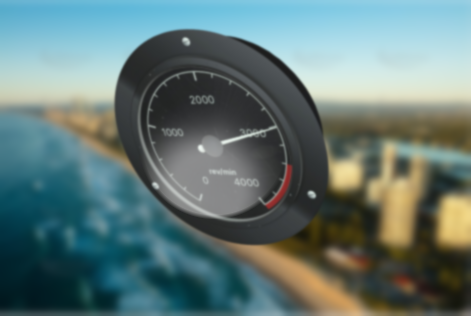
3000 rpm
